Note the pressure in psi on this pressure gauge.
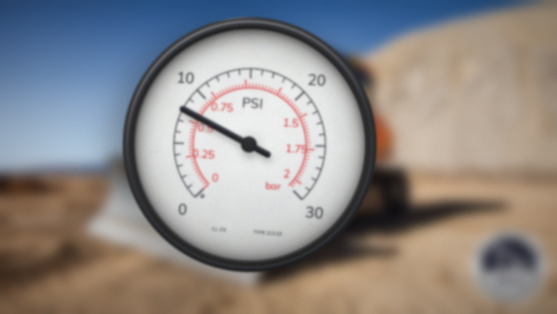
8 psi
